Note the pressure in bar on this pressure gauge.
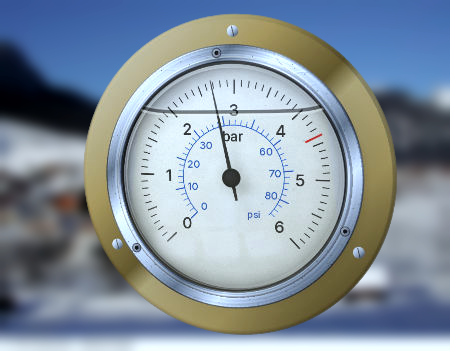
2.7 bar
